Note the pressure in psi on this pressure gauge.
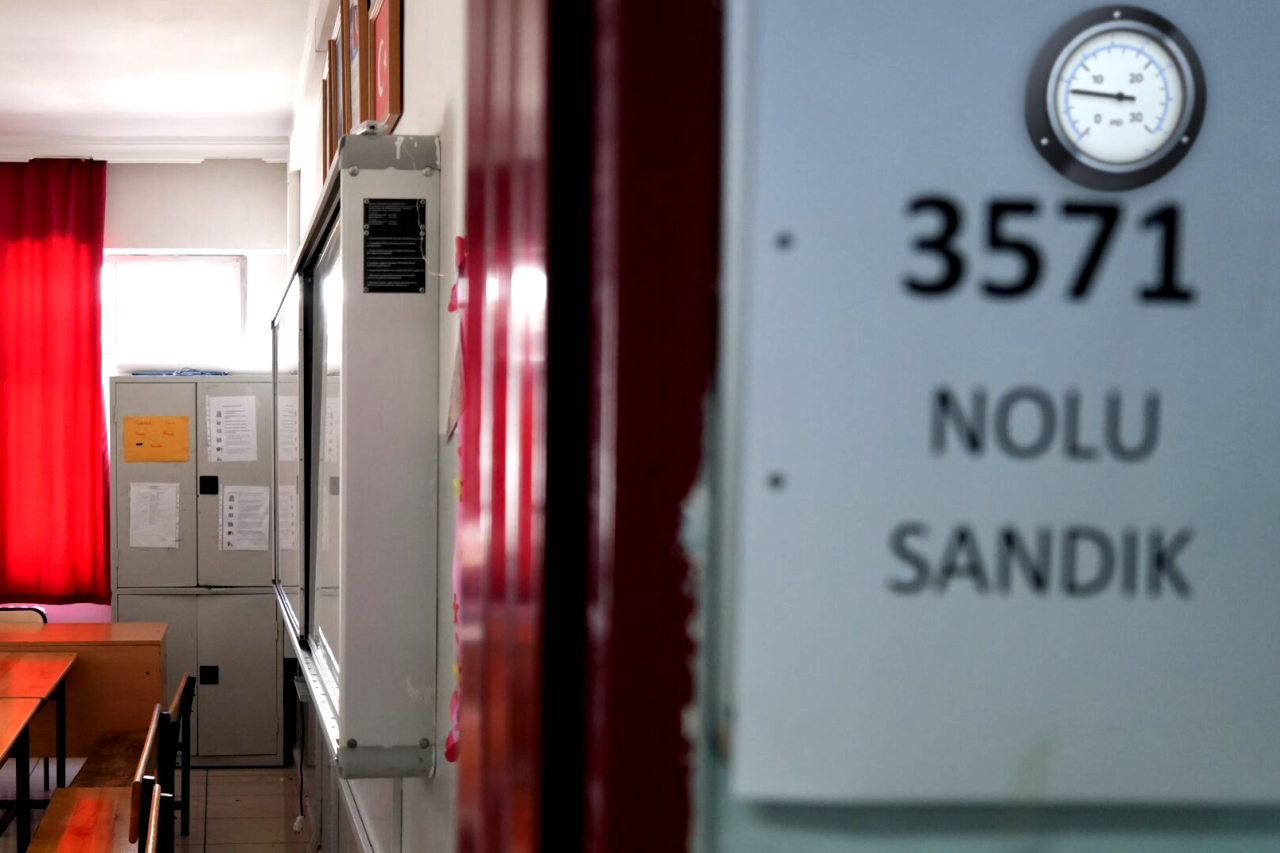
6 psi
